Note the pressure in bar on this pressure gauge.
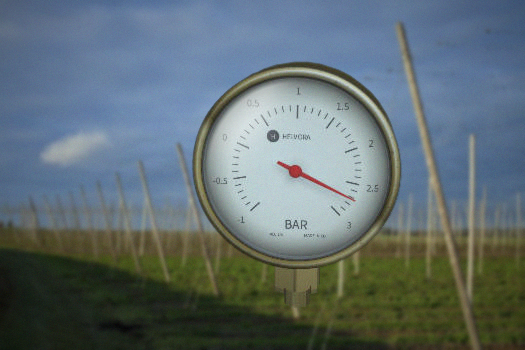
2.7 bar
